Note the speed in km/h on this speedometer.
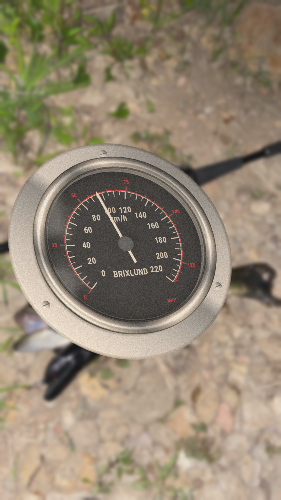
95 km/h
